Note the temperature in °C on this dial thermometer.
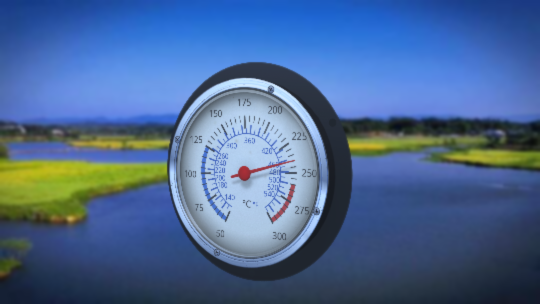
240 °C
